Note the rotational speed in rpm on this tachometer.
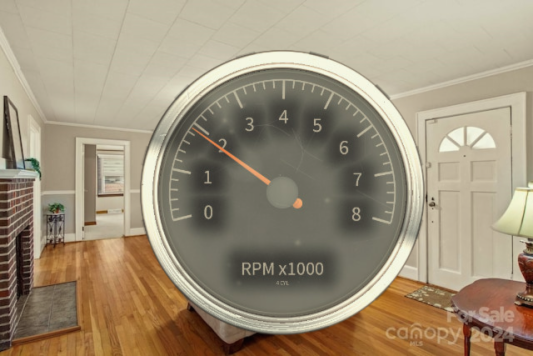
1900 rpm
